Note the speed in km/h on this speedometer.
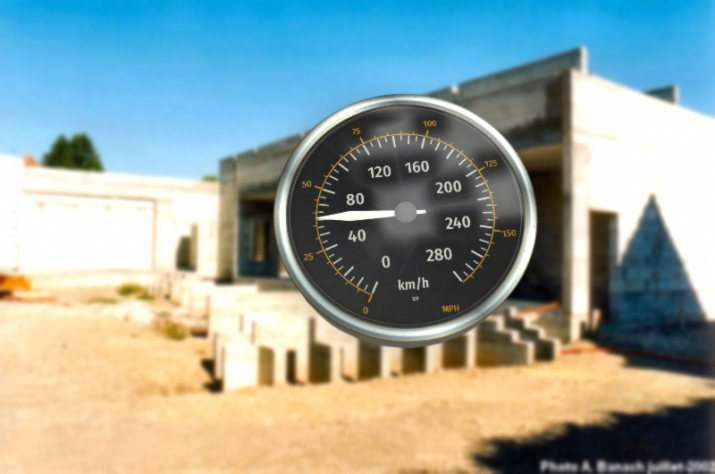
60 km/h
